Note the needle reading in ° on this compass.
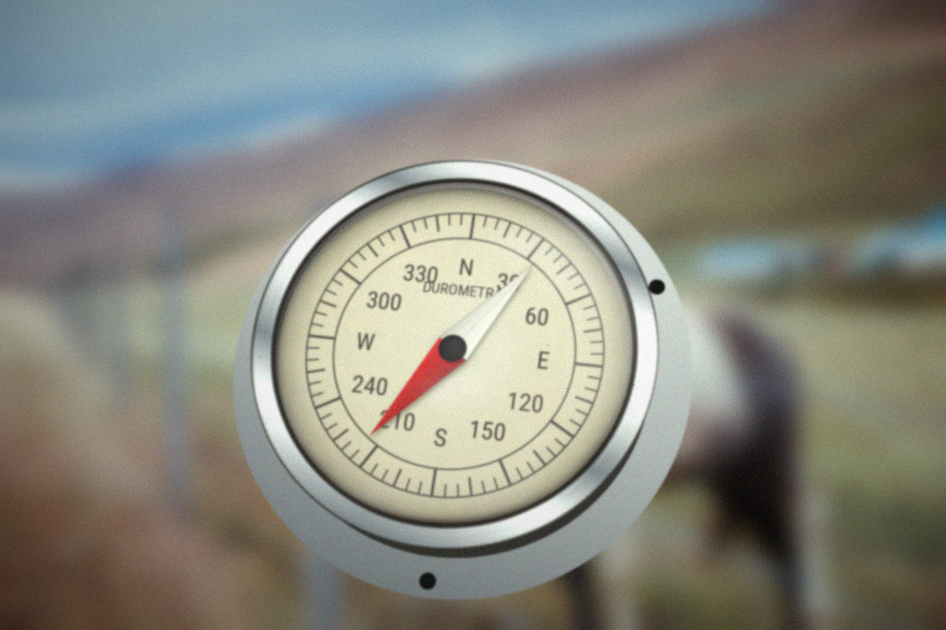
215 °
